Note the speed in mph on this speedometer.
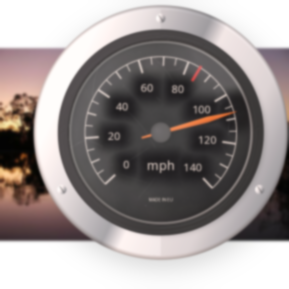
107.5 mph
